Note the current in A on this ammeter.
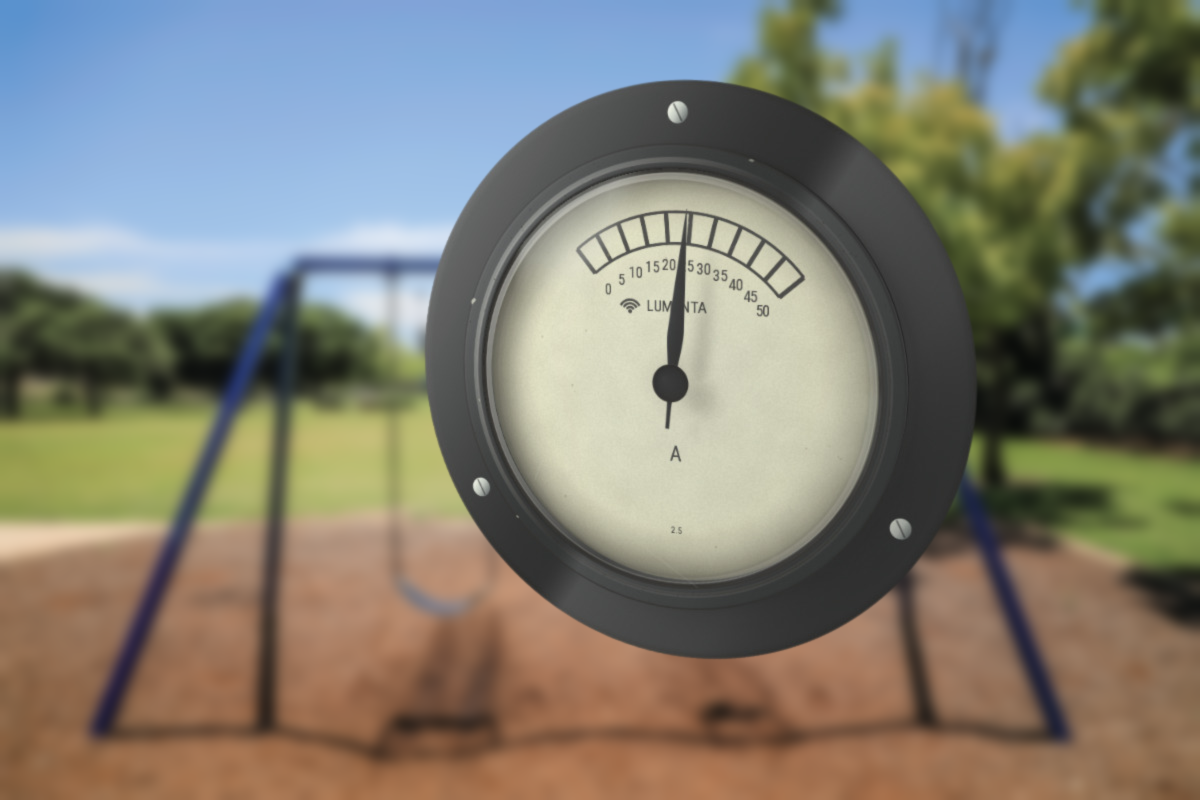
25 A
